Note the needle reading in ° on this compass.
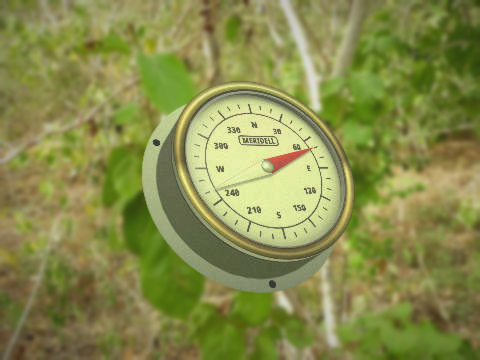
70 °
